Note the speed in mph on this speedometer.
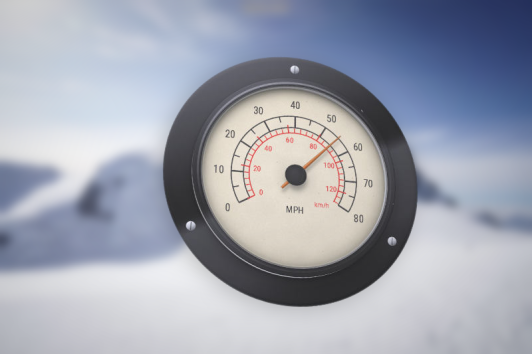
55 mph
